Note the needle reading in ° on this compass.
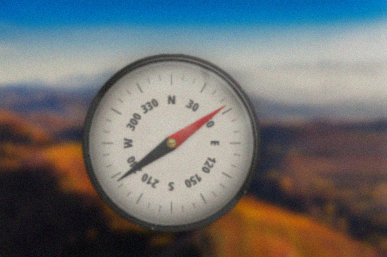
55 °
